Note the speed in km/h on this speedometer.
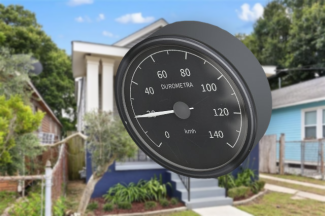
20 km/h
